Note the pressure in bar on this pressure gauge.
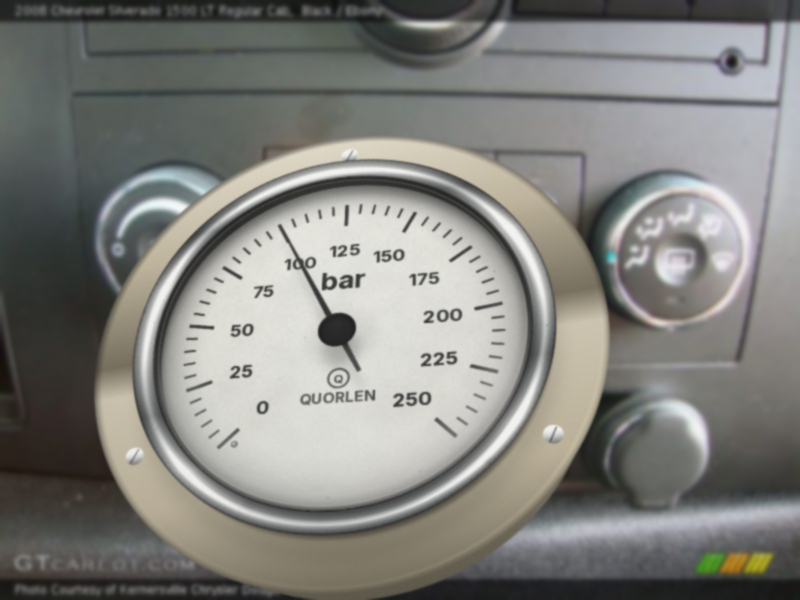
100 bar
